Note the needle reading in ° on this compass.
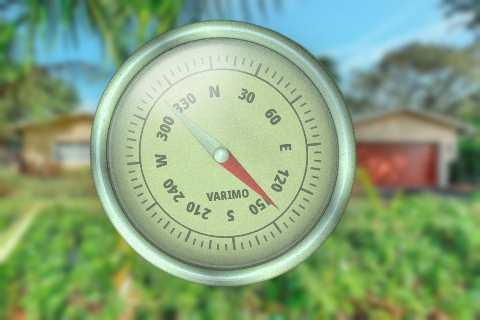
140 °
